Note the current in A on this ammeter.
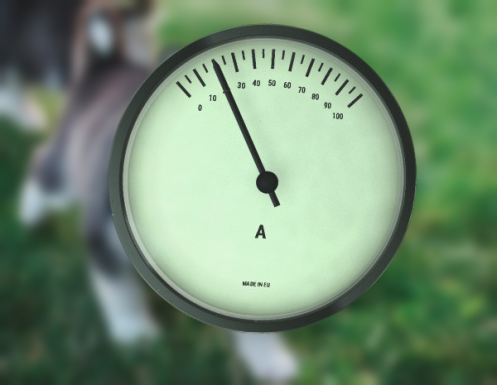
20 A
